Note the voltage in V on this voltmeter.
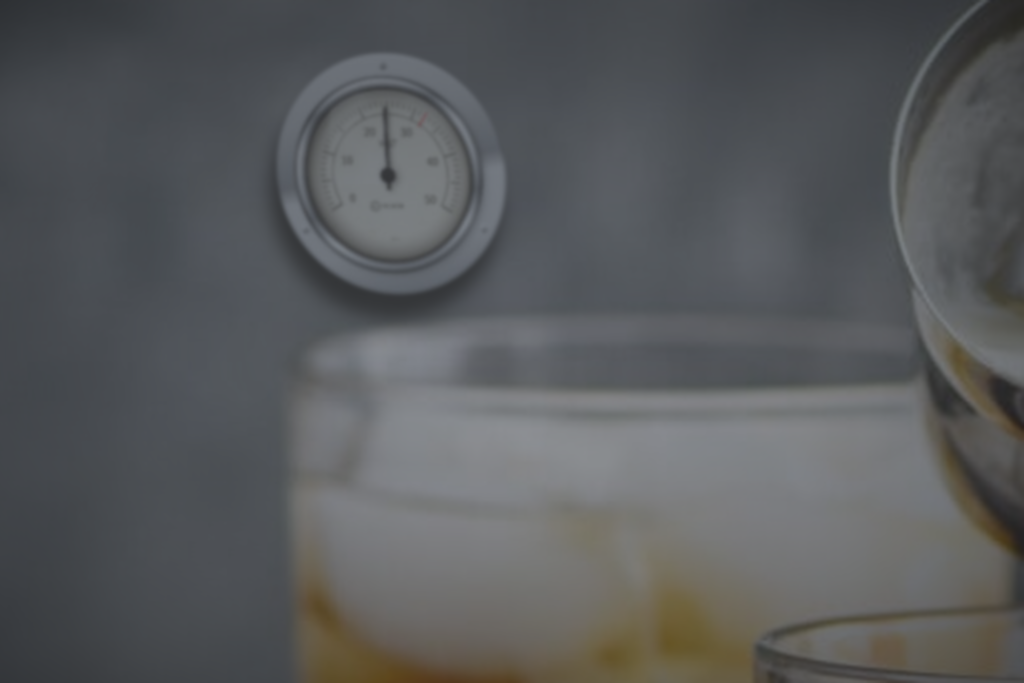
25 V
